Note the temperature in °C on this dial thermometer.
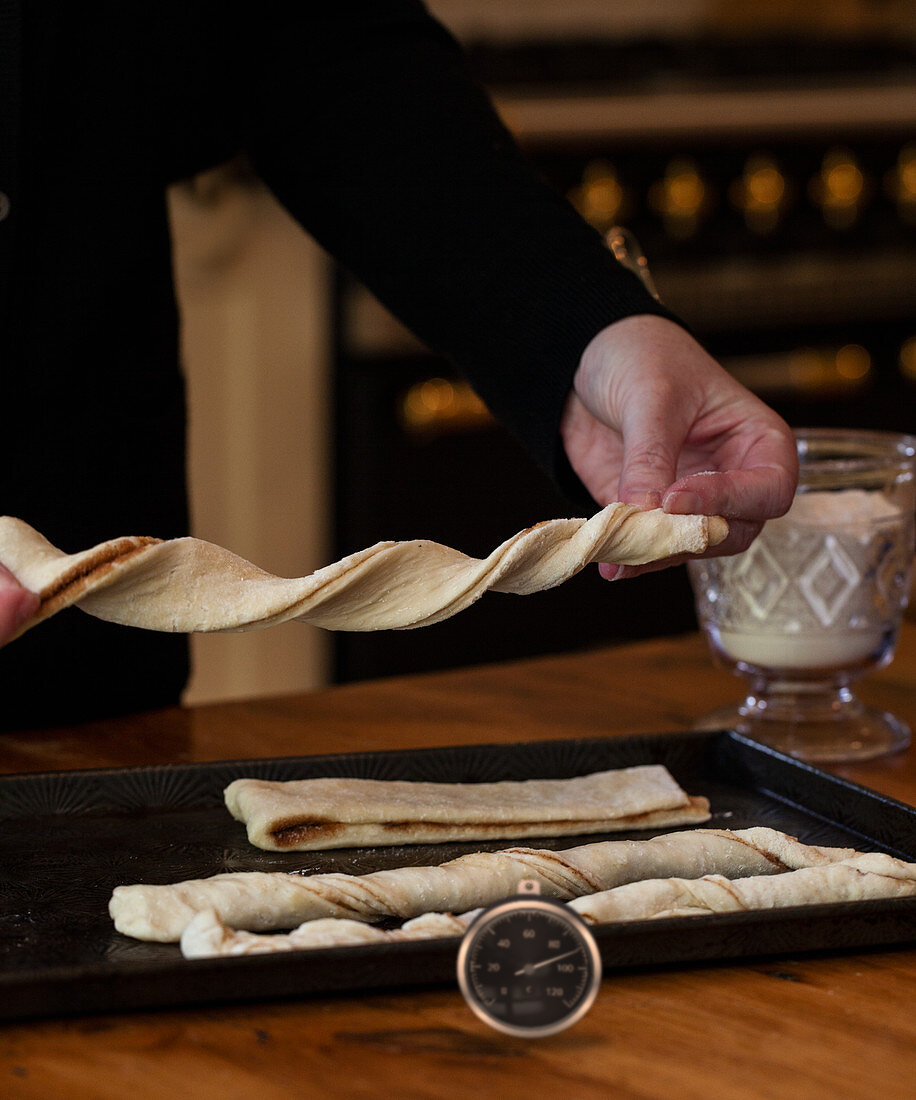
90 °C
